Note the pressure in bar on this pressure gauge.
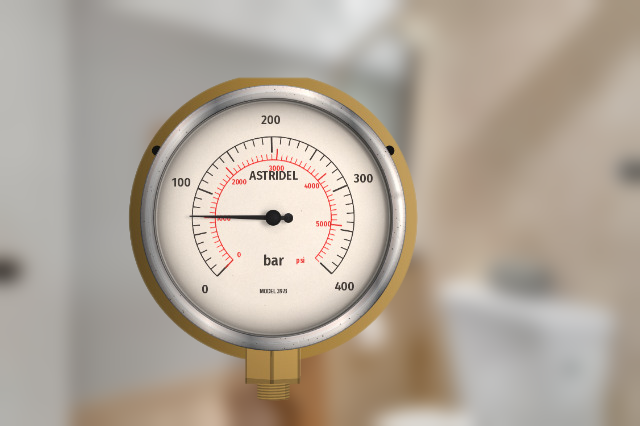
70 bar
